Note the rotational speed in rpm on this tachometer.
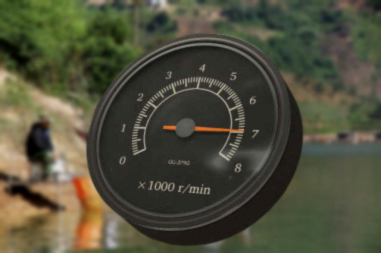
7000 rpm
